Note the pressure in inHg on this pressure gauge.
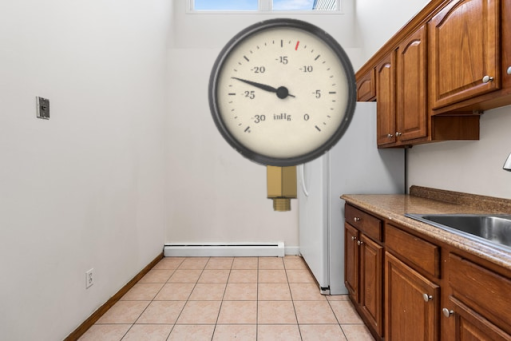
-23 inHg
